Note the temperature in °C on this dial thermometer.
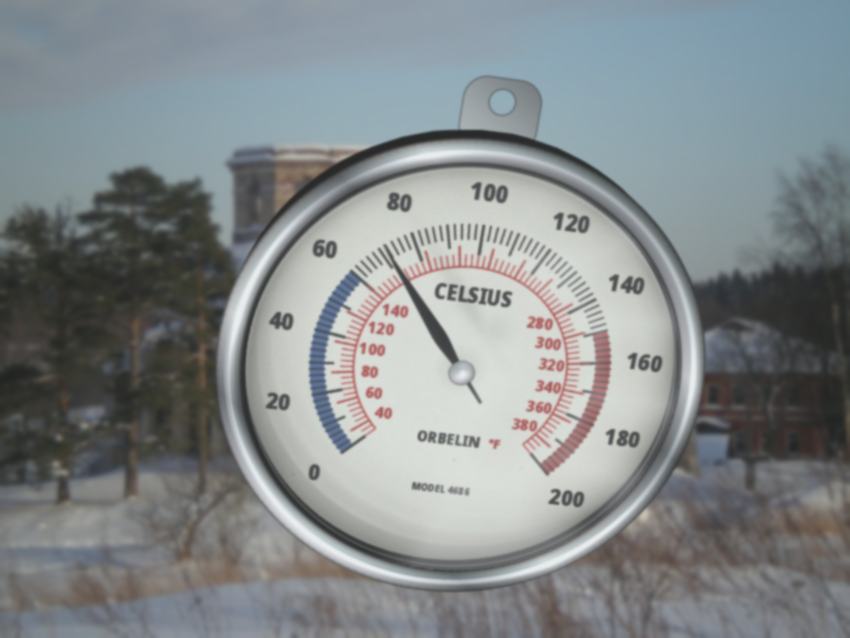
72 °C
